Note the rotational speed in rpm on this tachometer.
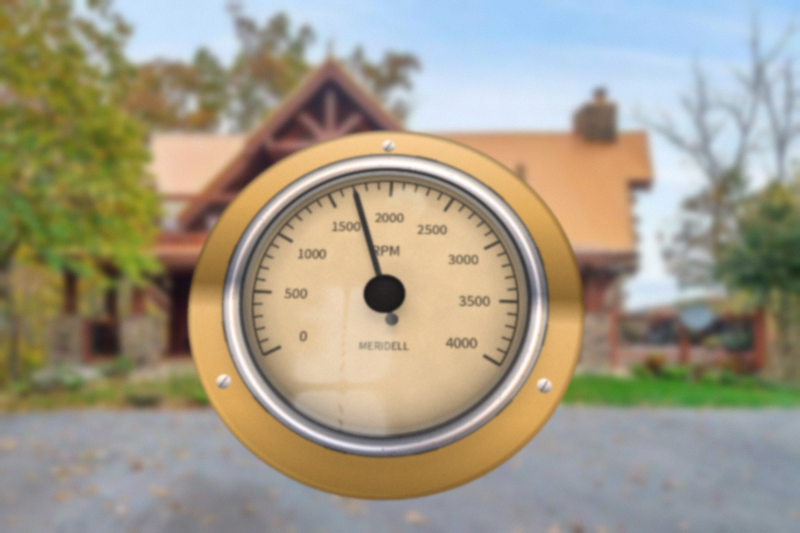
1700 rpm
